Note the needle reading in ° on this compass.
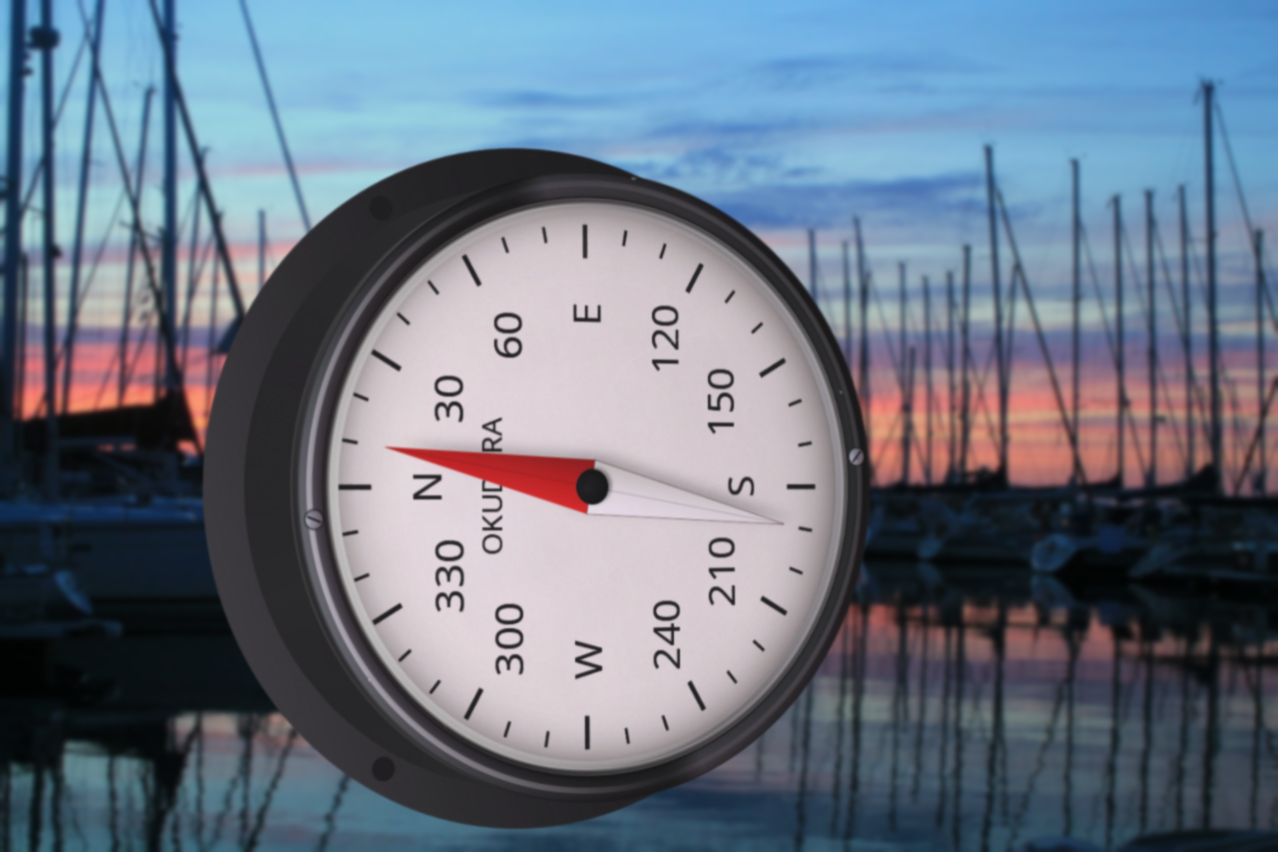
10 °
